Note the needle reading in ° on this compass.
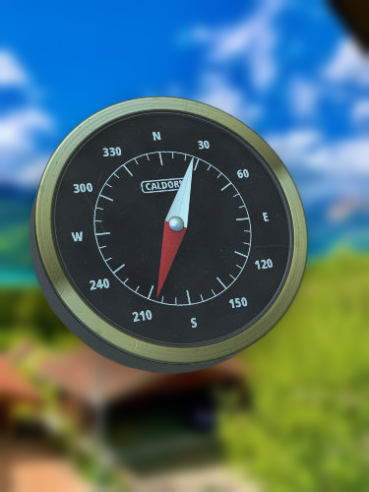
205 °
